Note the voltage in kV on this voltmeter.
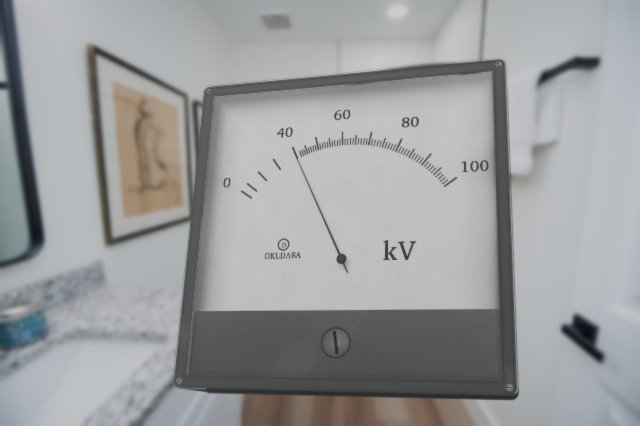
40 kV
